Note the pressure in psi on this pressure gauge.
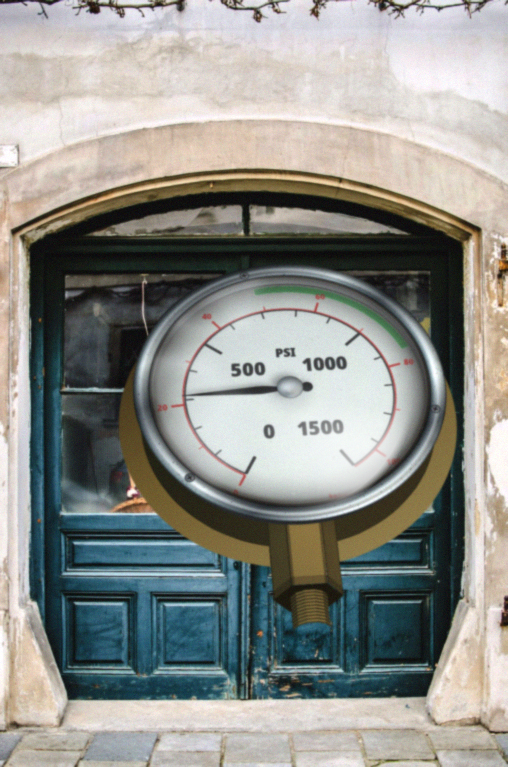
300 psi
